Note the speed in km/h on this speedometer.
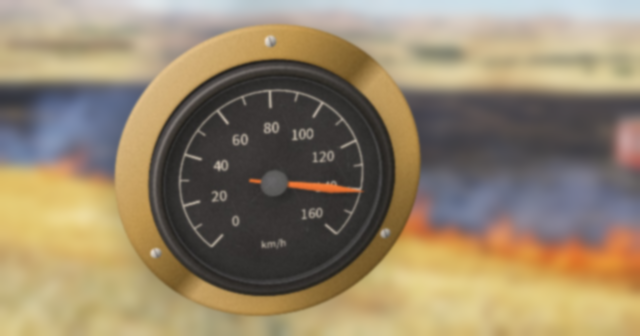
140 km/h
